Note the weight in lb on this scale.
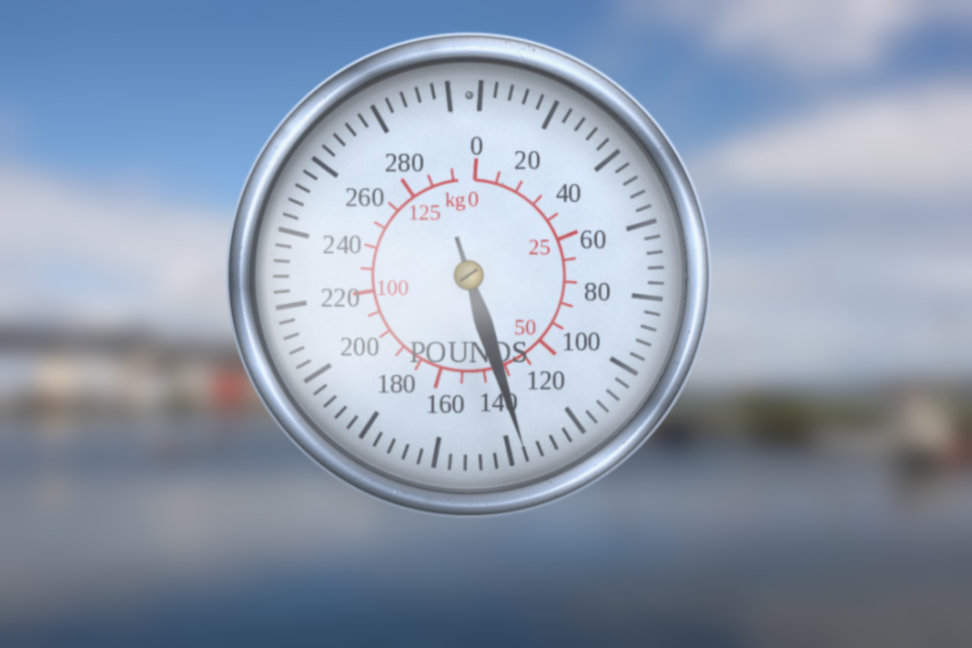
136 lb
